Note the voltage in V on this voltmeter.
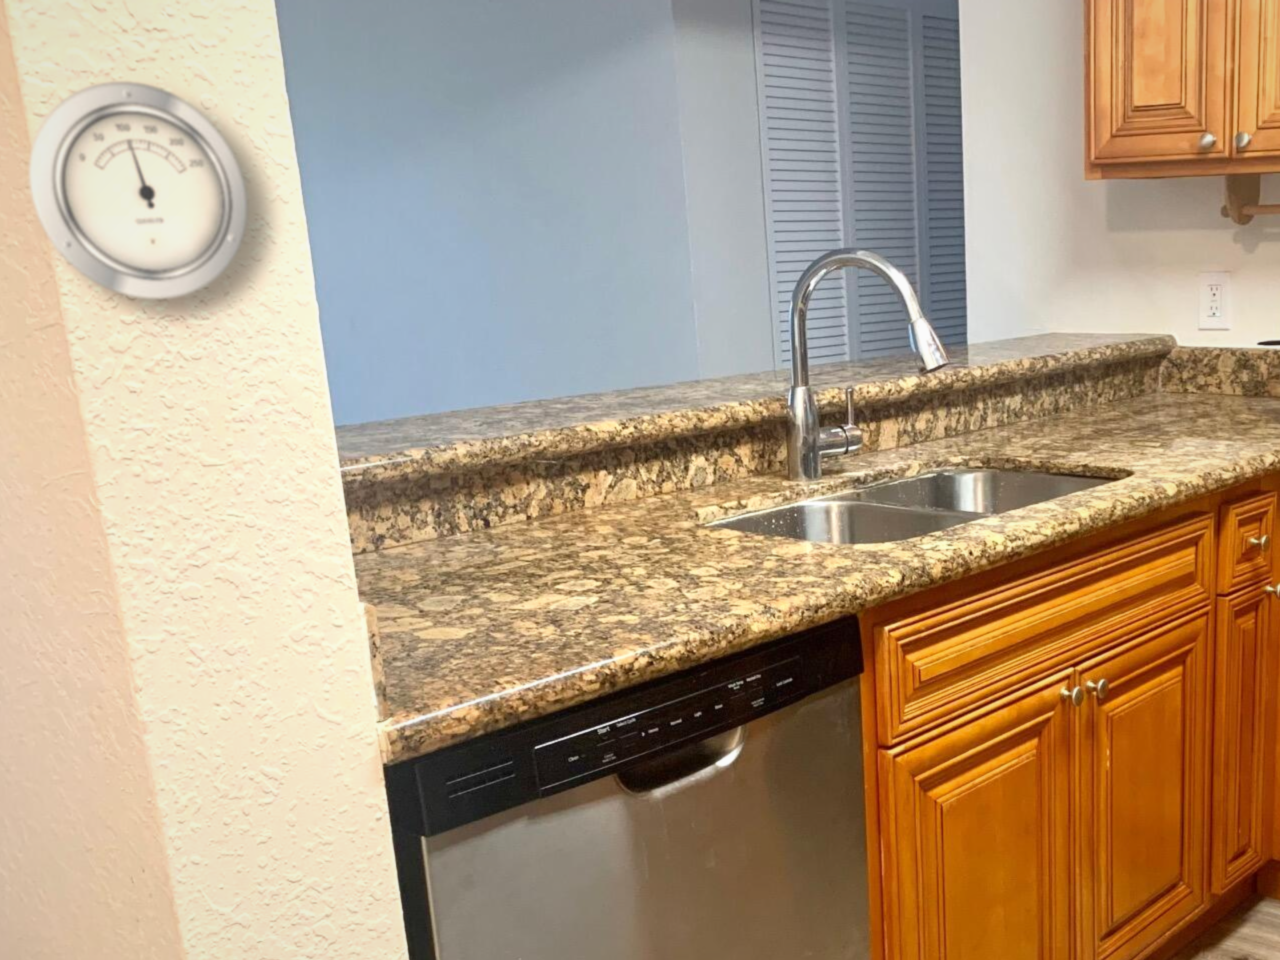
100 V
